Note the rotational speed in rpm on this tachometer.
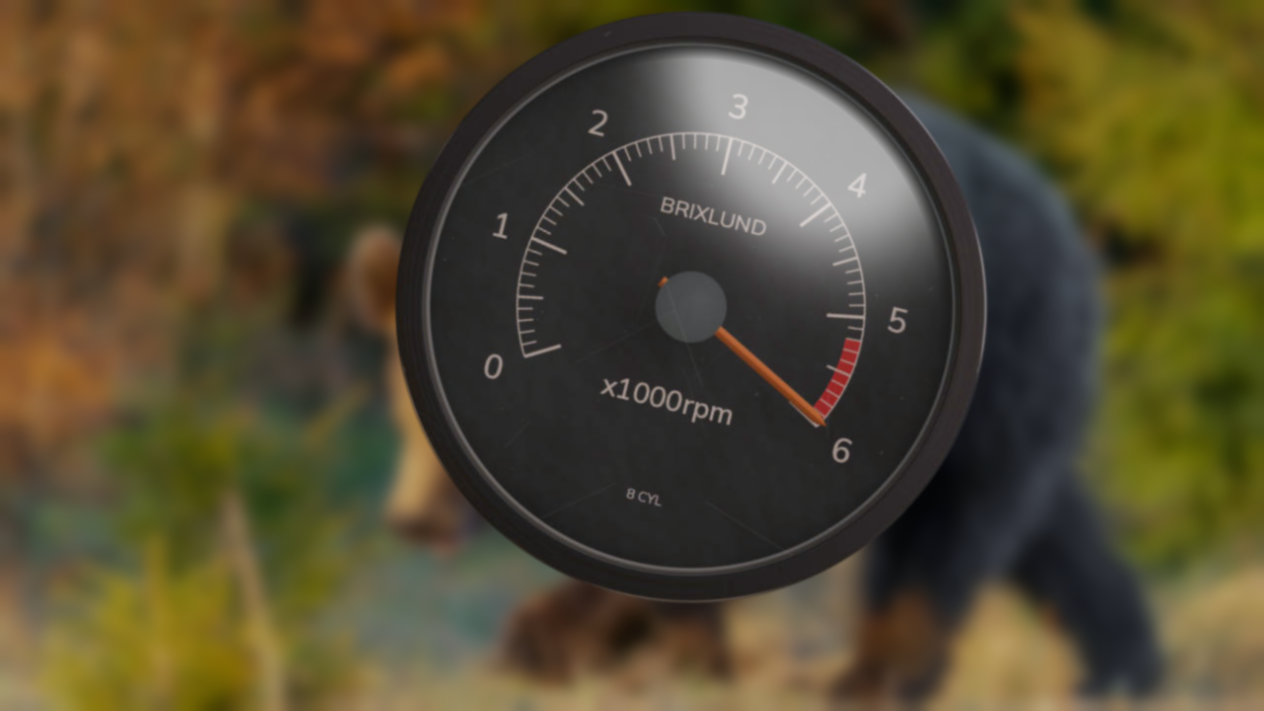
5950 rpm
